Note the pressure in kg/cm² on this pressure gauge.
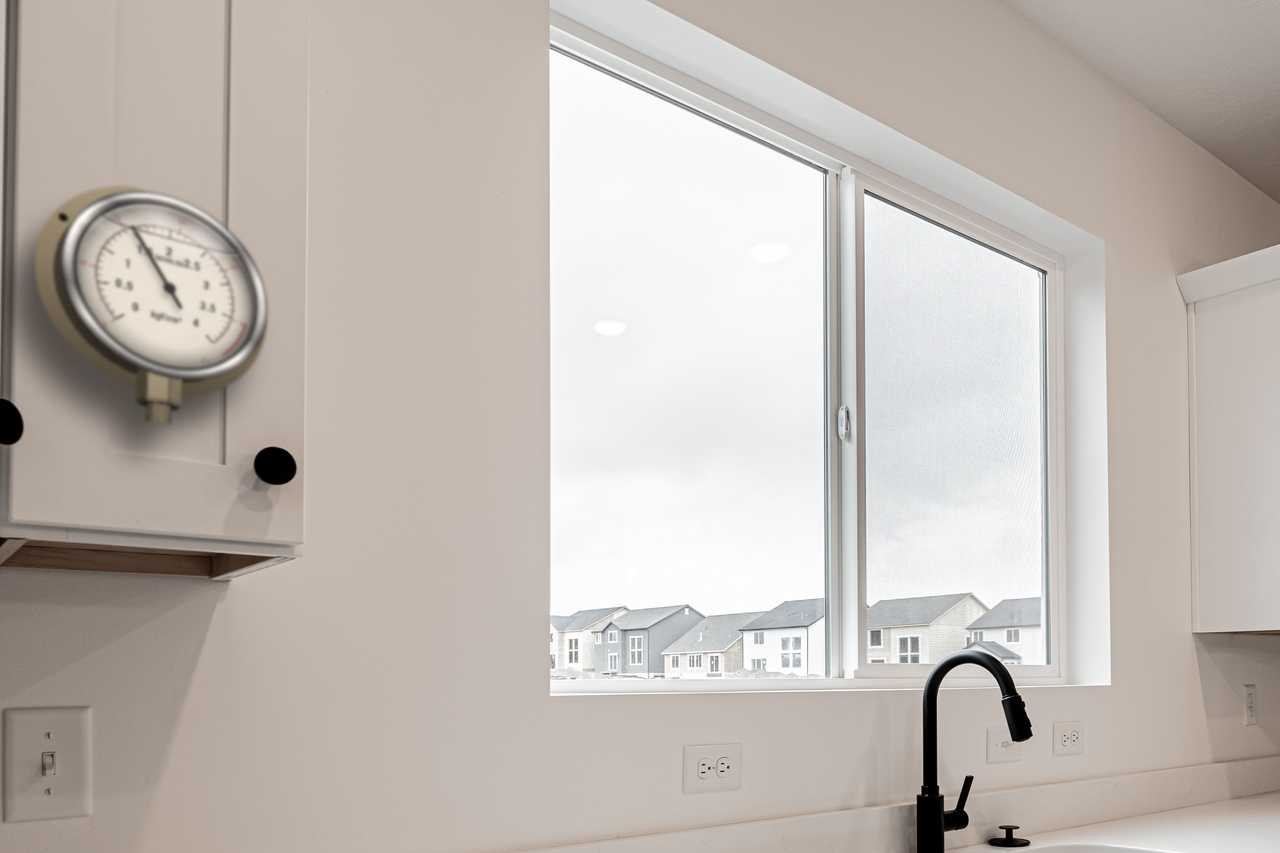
1.5 kg/cm²
